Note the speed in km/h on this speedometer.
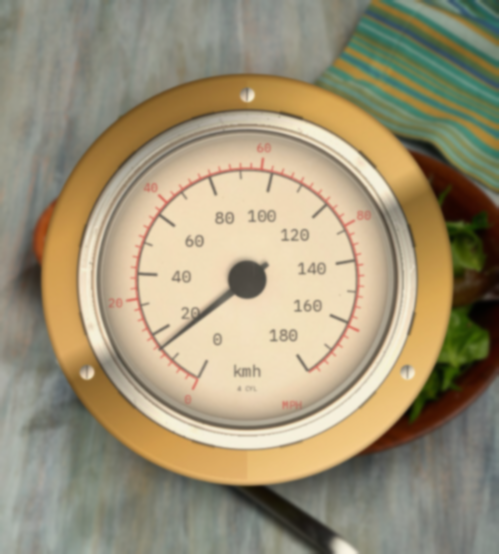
15 km/h
